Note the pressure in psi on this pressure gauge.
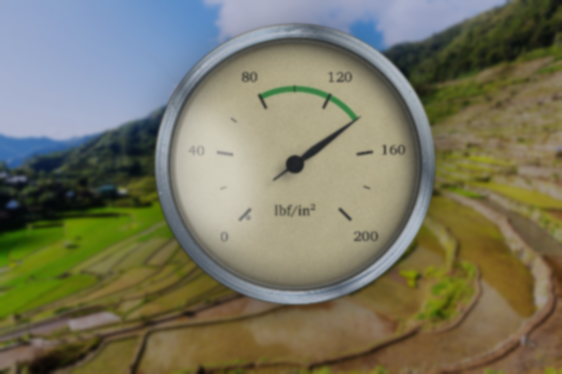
140 psi
